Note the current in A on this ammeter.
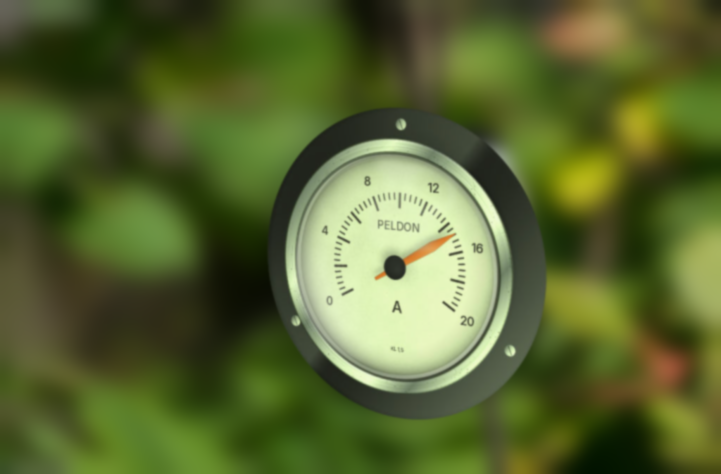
14.8 A
